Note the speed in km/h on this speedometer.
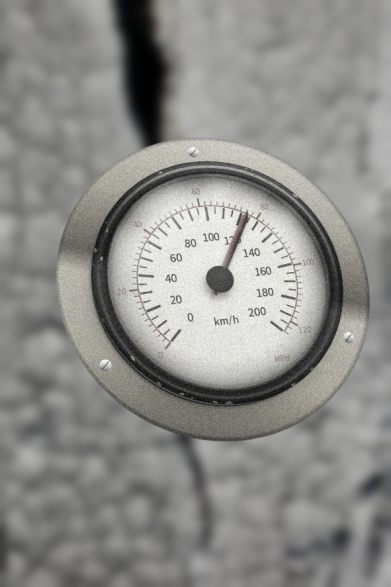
122.5 km/h
